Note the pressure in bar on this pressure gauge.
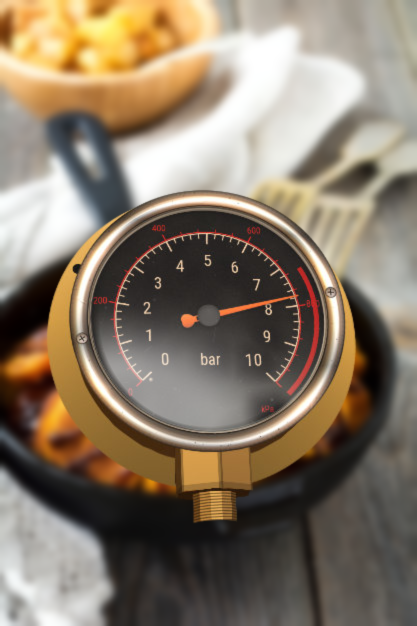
7.8 bar
